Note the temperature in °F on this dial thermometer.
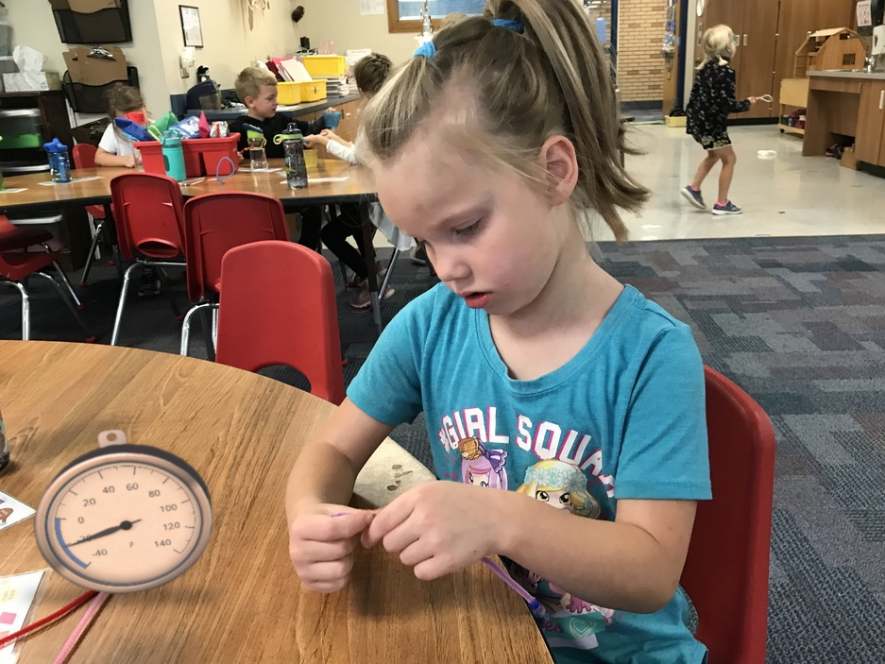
-20 °F
